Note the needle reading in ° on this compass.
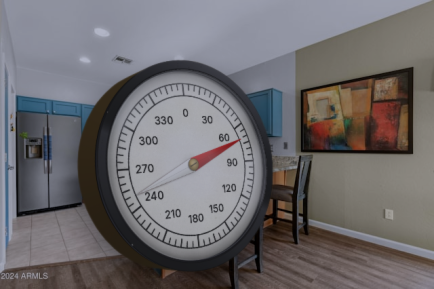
70 °
